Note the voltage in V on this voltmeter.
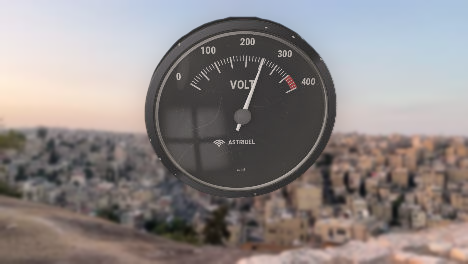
250 V
